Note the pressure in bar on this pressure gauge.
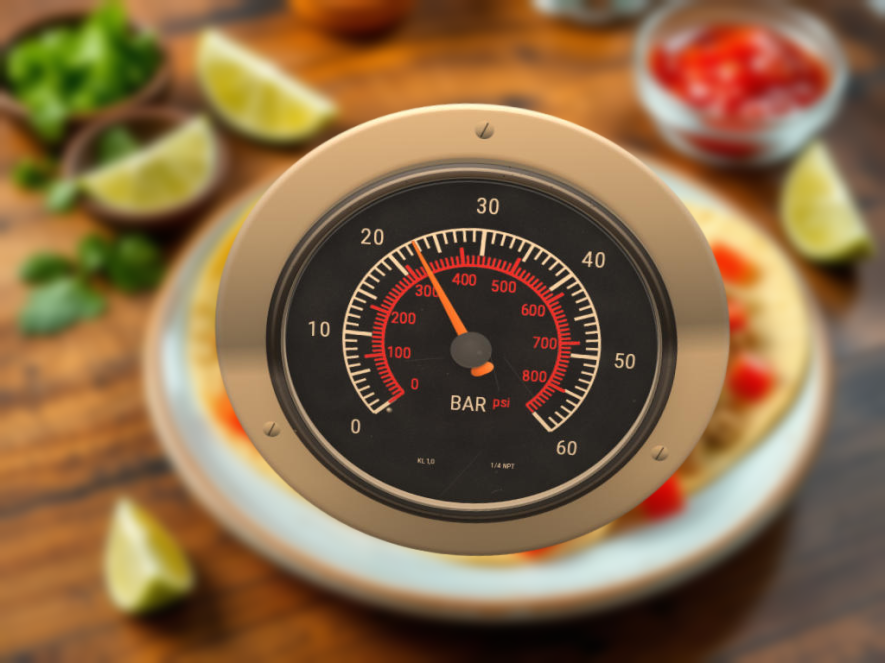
23 bar
